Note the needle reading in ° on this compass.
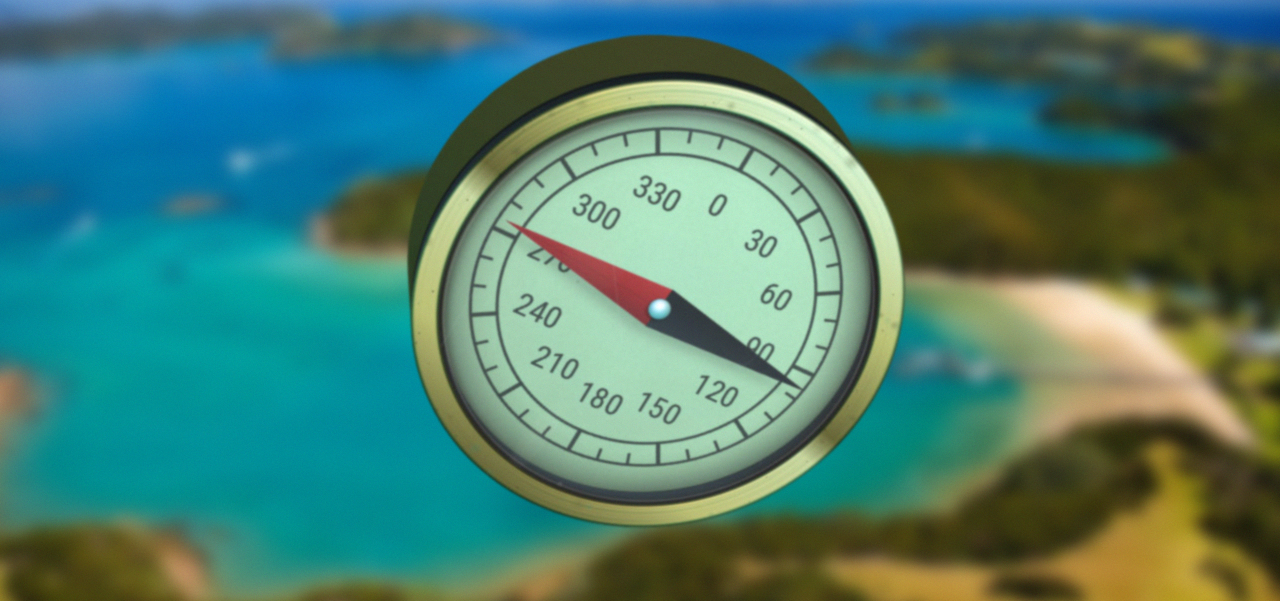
275 °
